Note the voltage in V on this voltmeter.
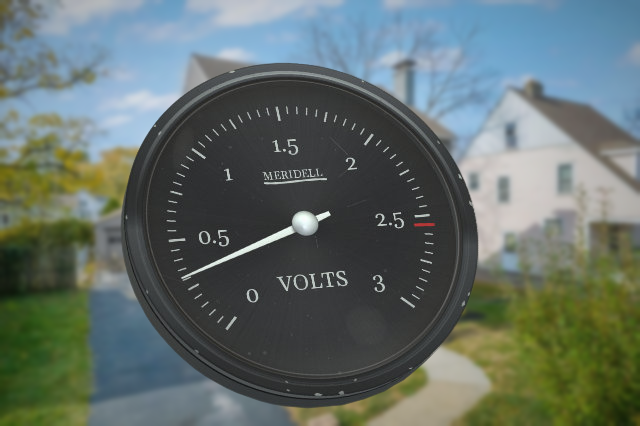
0.3 V
